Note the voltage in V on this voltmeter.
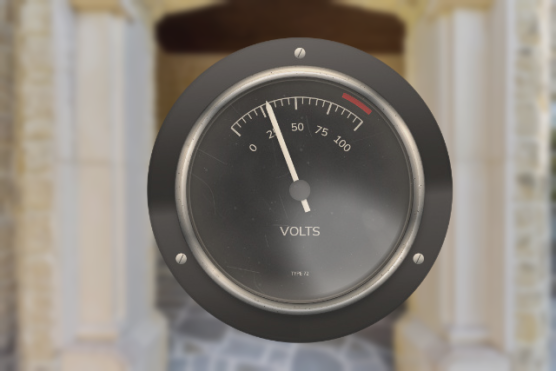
30 V
